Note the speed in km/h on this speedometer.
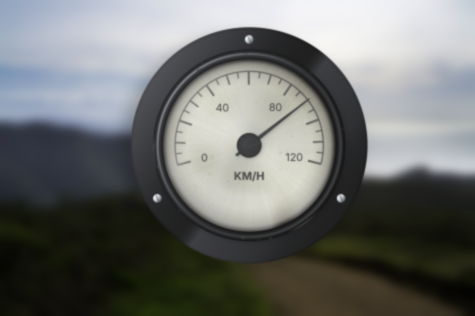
90 km/h
